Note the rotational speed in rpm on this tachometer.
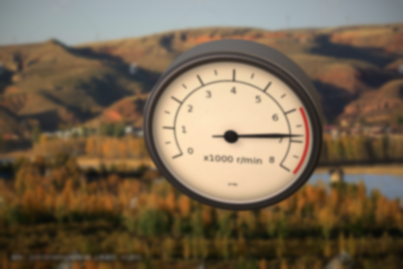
6750 rpm
